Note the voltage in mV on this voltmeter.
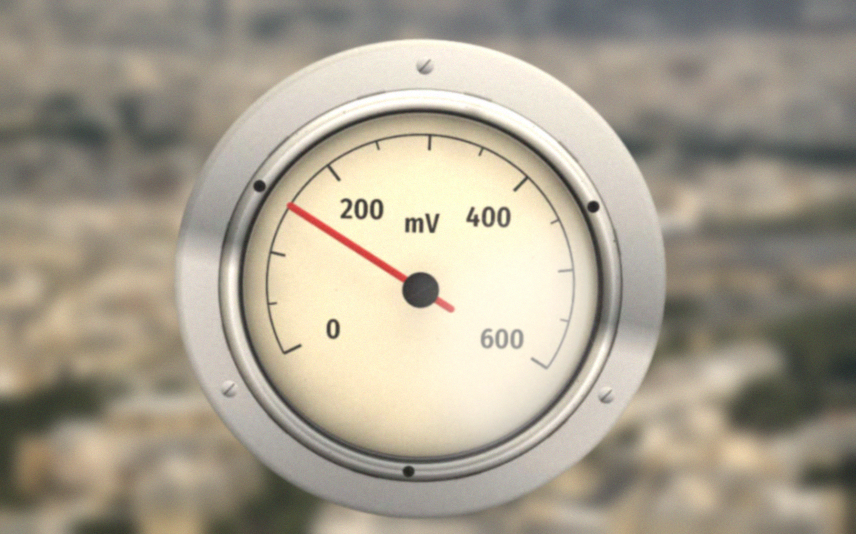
150 mV
